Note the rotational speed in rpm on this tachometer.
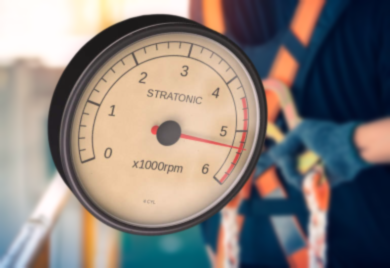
5300 rpm
